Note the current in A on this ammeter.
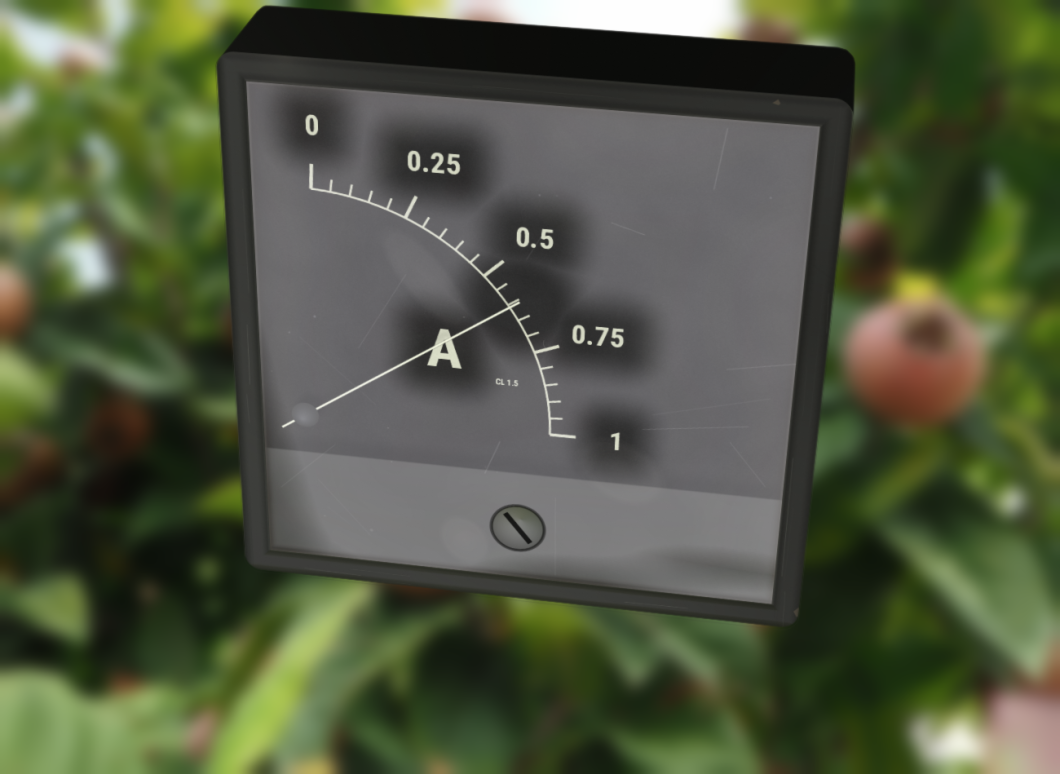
0.6 A
